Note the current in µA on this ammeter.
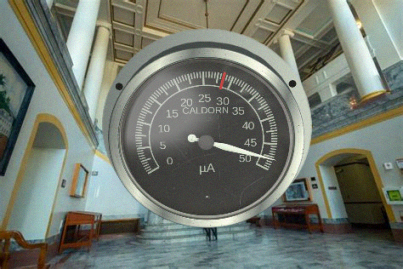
47.5 µA
